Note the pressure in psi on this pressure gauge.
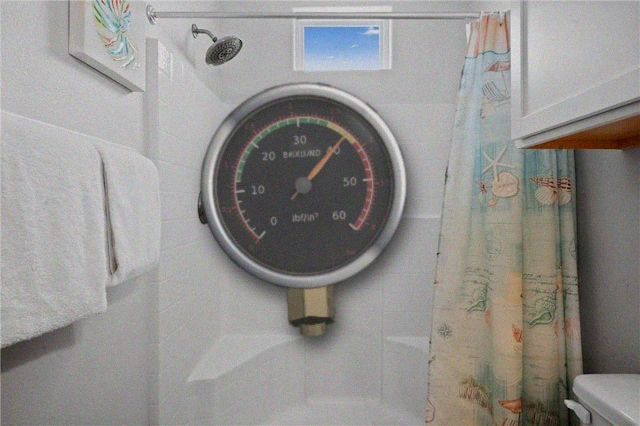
40 psi
